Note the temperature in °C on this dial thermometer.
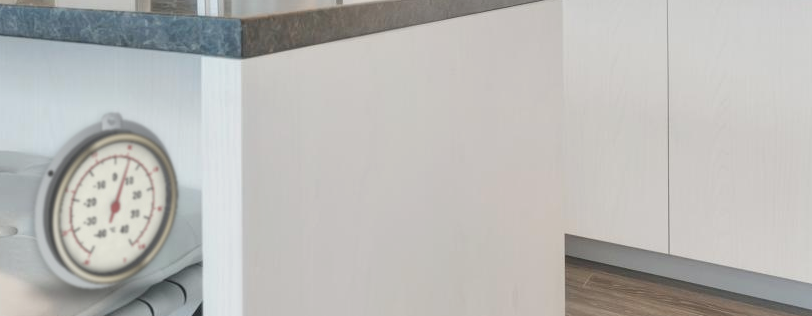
5 °C
